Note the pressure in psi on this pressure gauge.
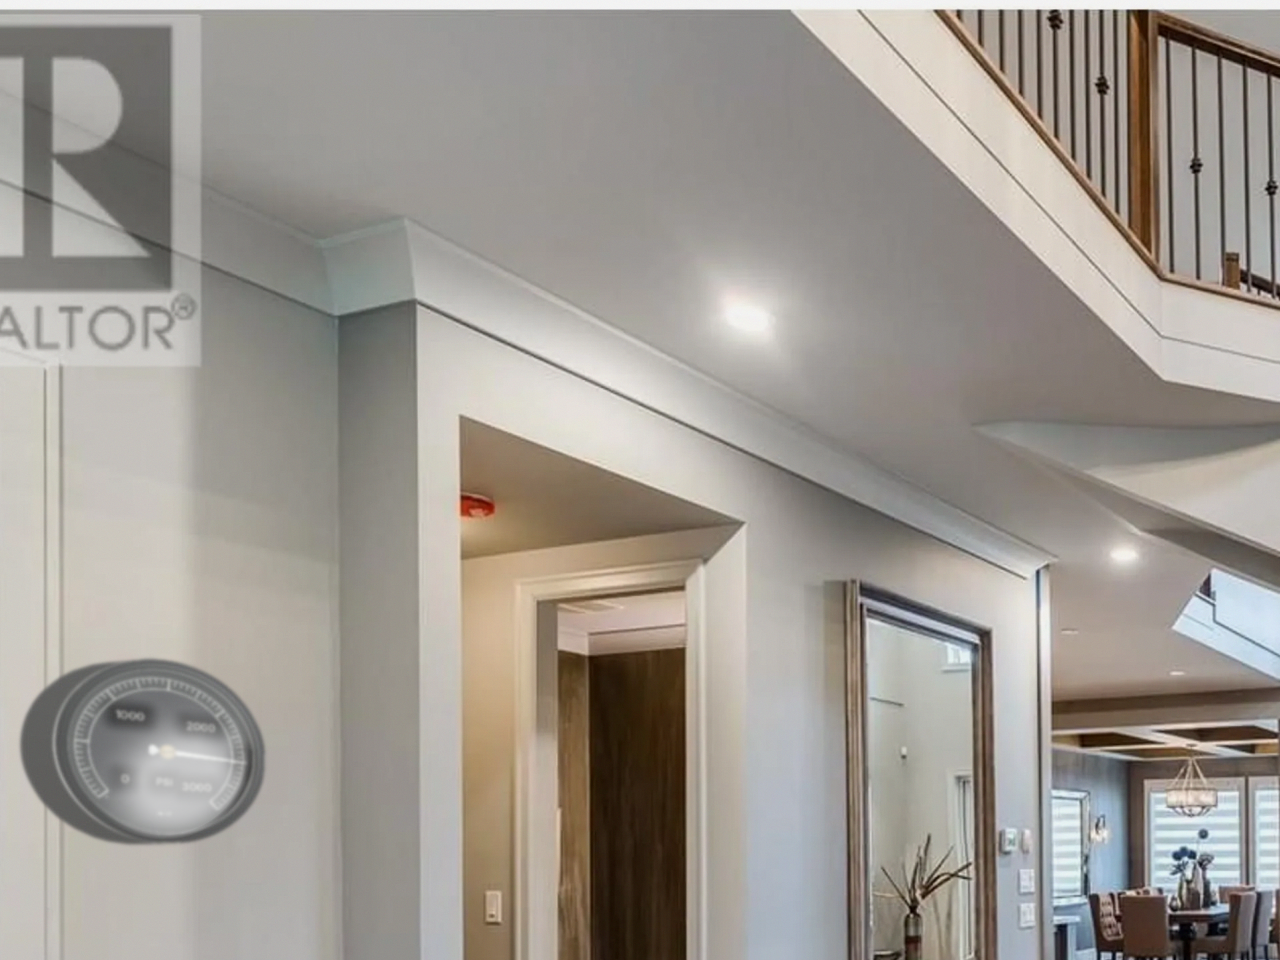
2500 psi
